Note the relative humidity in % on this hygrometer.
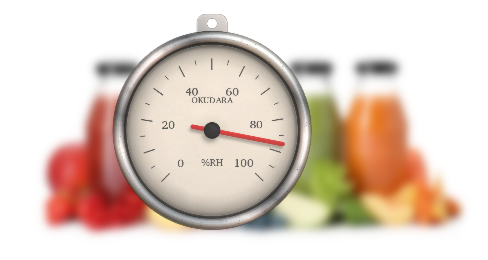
87.5 %
